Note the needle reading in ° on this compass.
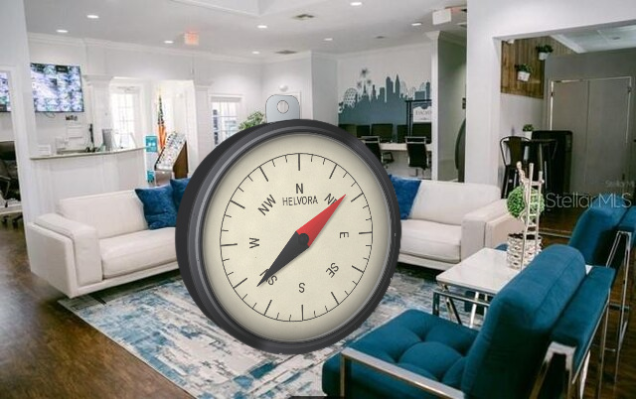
50 °
